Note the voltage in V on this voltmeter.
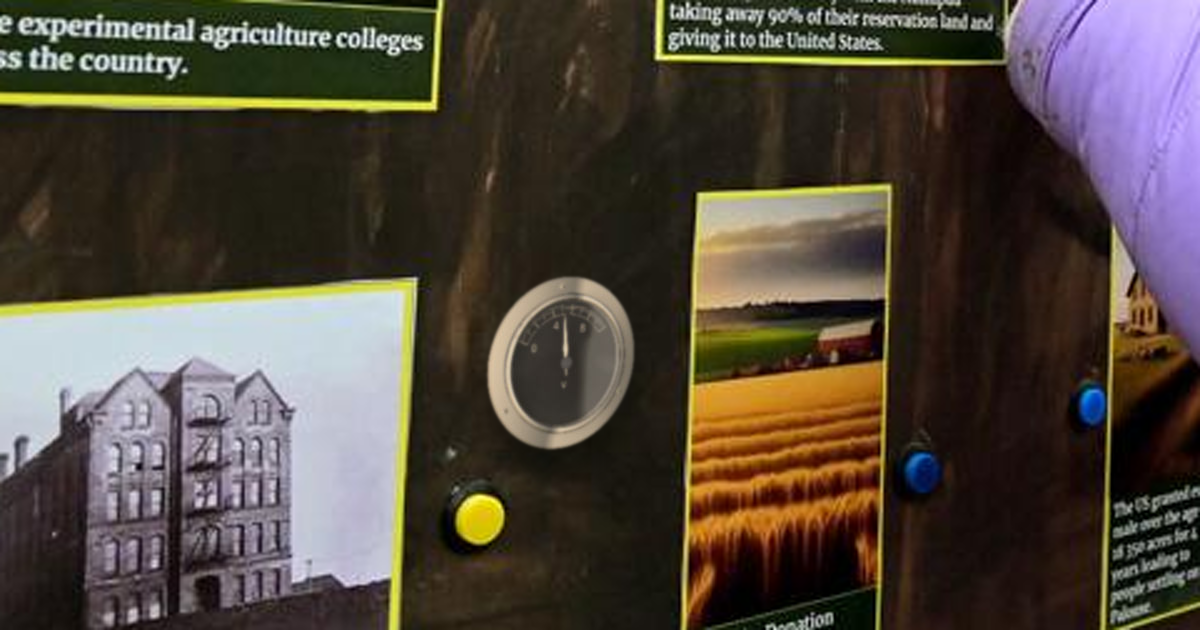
5 V
